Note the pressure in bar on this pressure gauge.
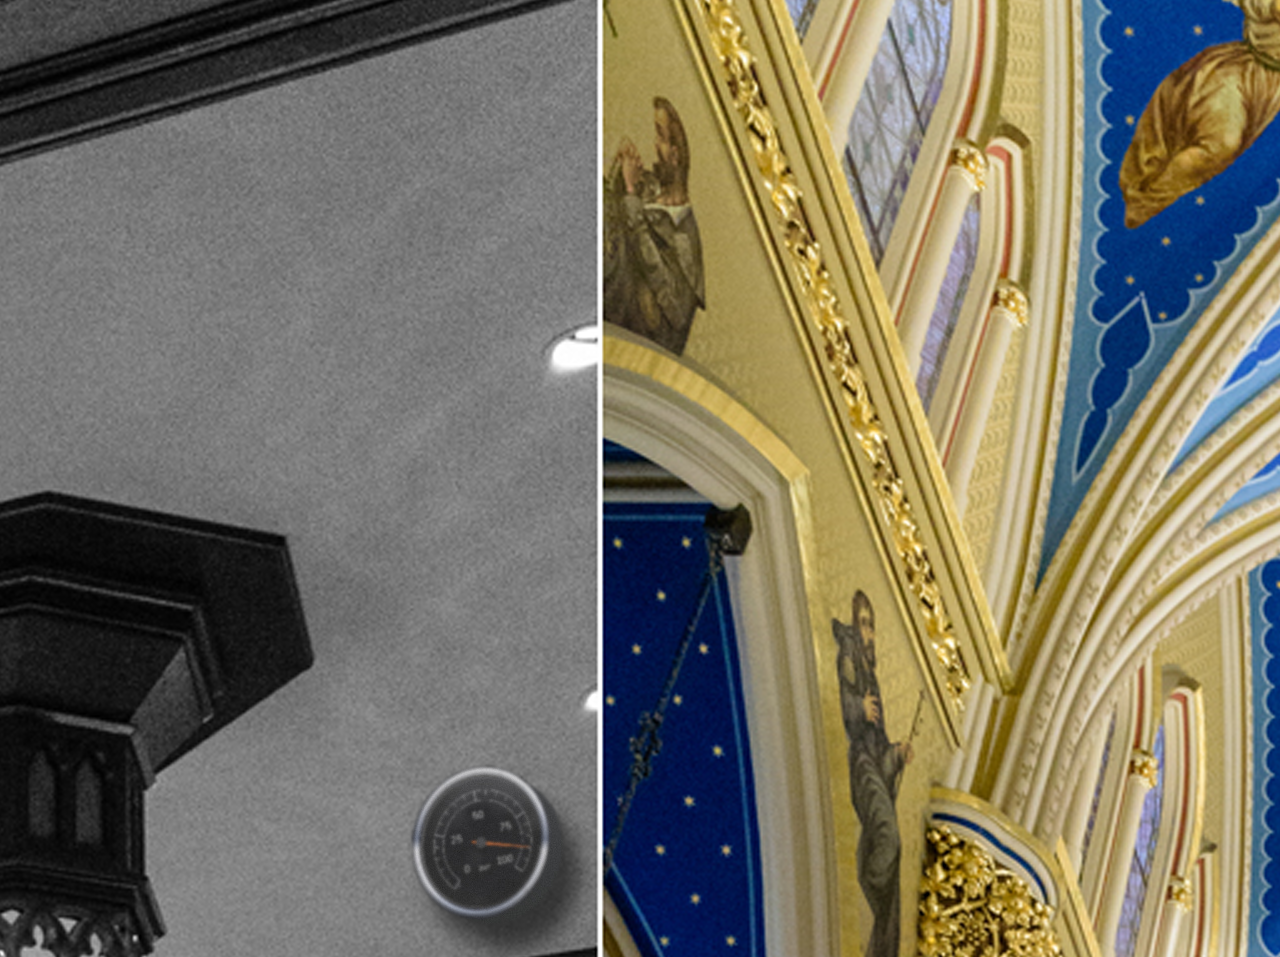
90 bar
